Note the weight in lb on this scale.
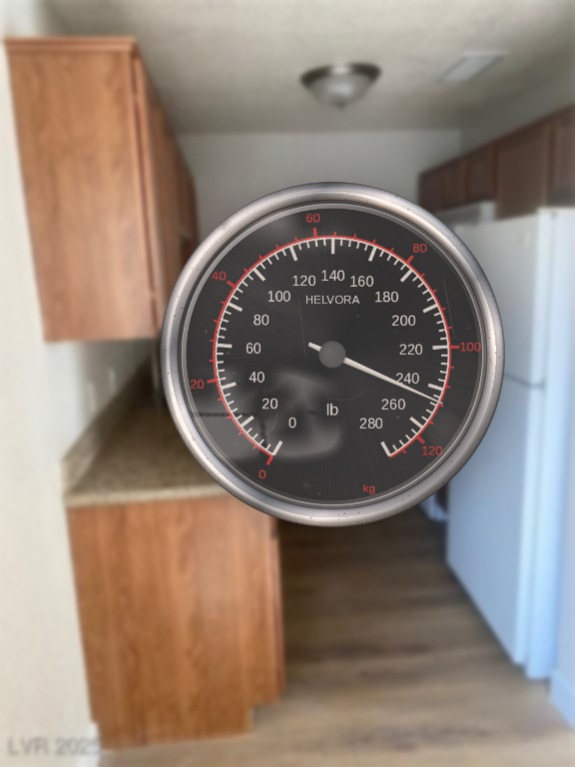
246 lb
